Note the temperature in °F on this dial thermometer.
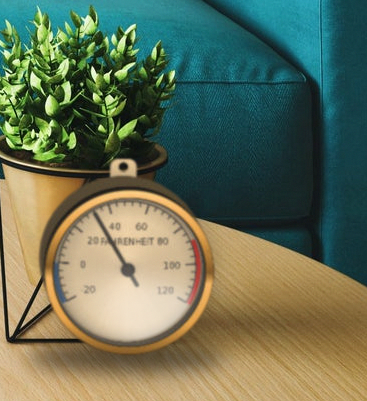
32 °F
